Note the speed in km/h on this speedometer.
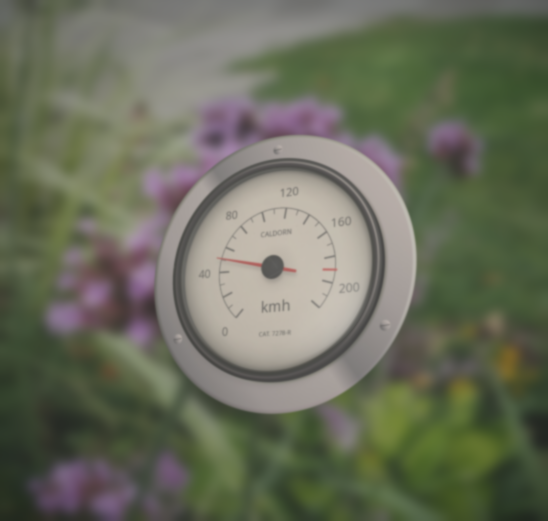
50 km/h
